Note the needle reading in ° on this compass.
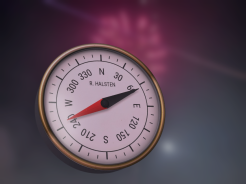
245 °
